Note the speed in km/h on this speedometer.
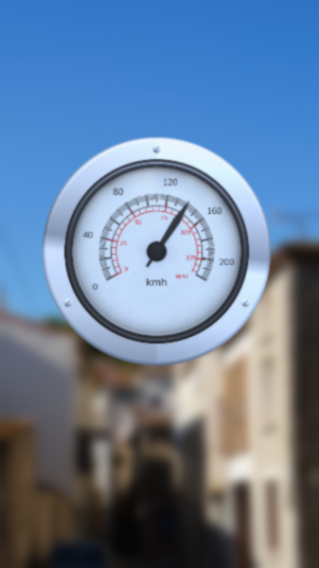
140 km/h
